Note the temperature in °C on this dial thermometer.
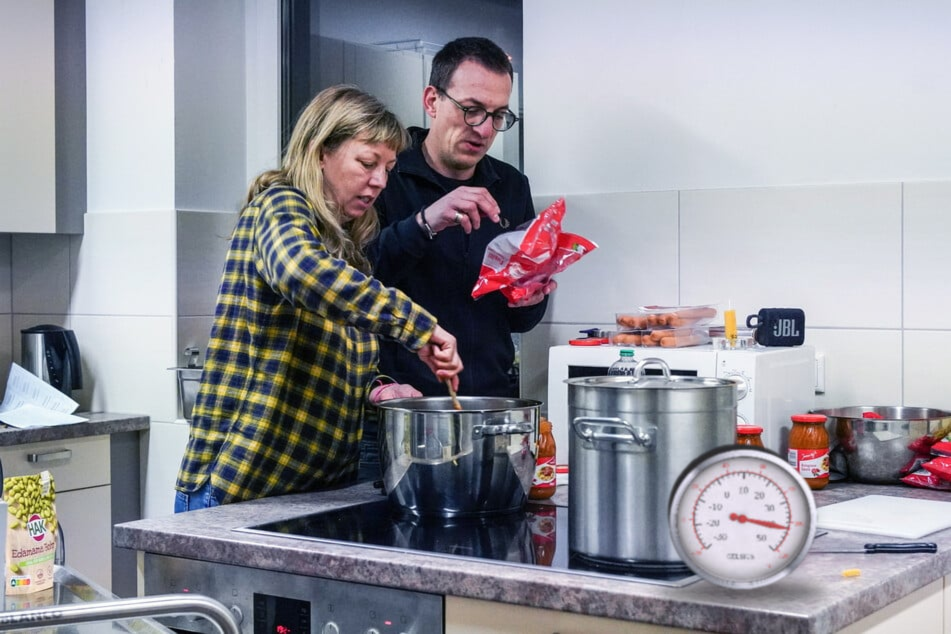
40 °C
